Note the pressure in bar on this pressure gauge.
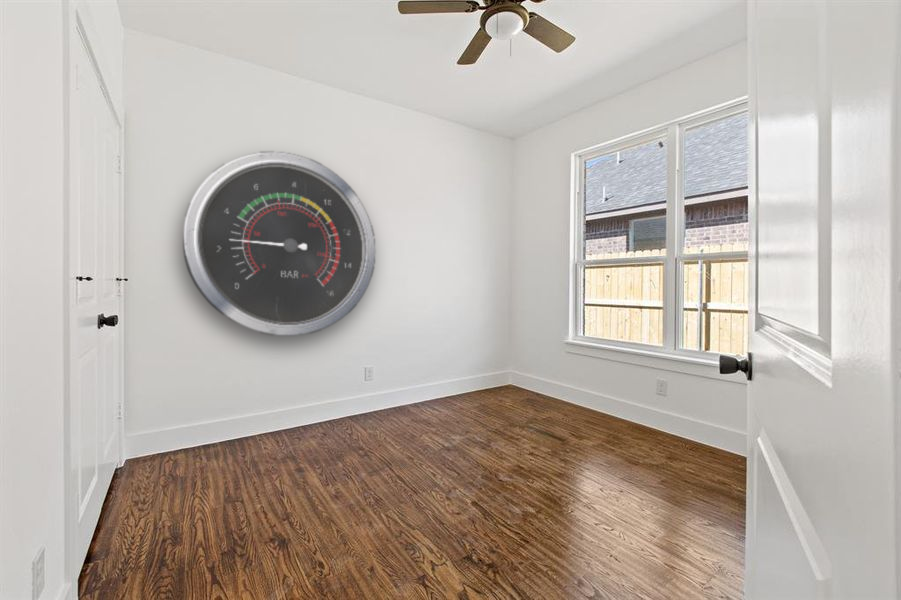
2.5 bar
